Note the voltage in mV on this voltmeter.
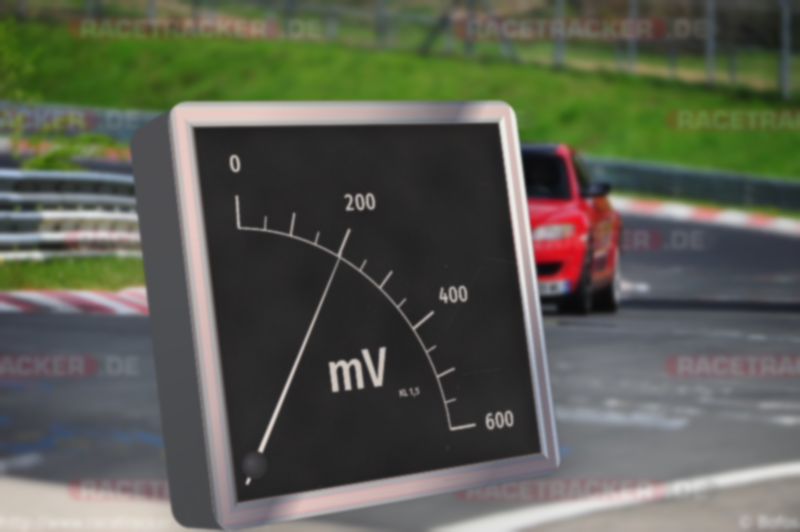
200 mV
